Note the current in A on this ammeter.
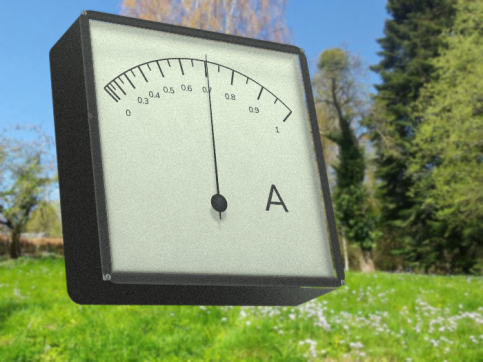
0.7 A
